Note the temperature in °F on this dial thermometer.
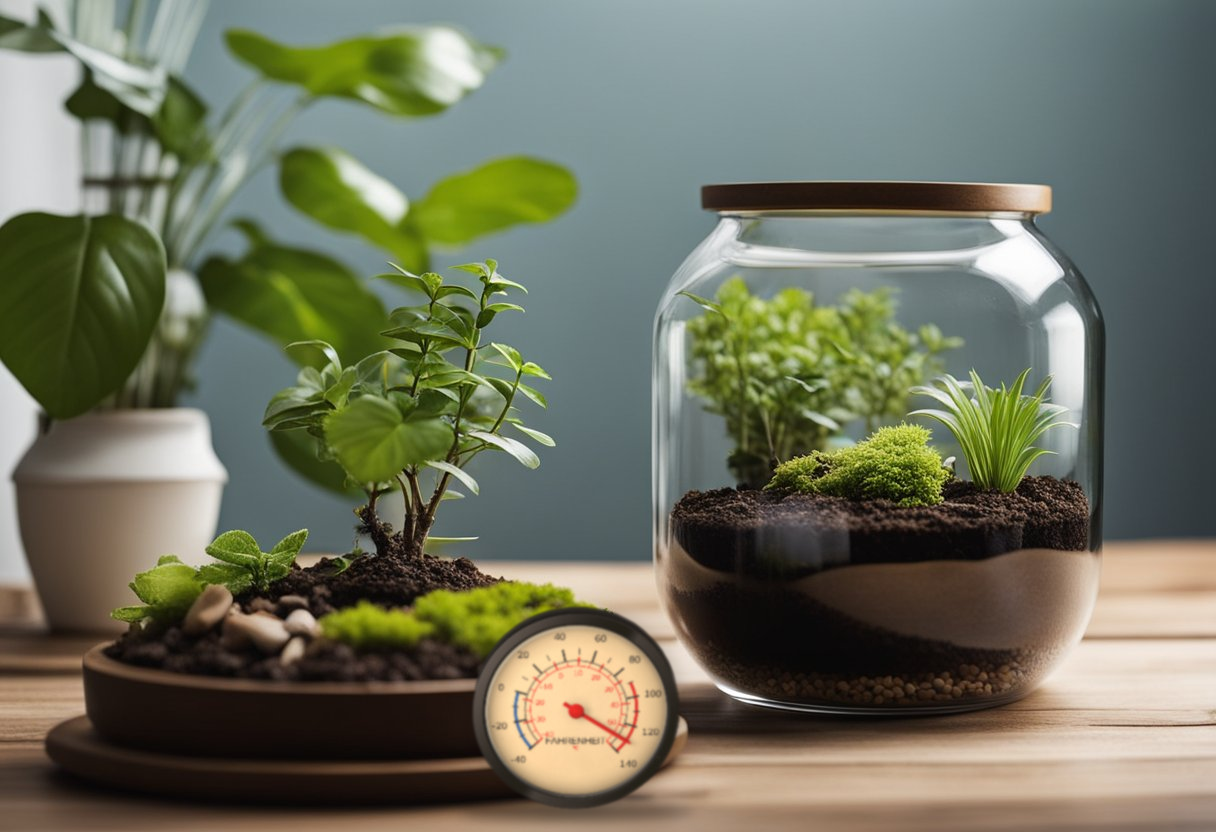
130 °F
